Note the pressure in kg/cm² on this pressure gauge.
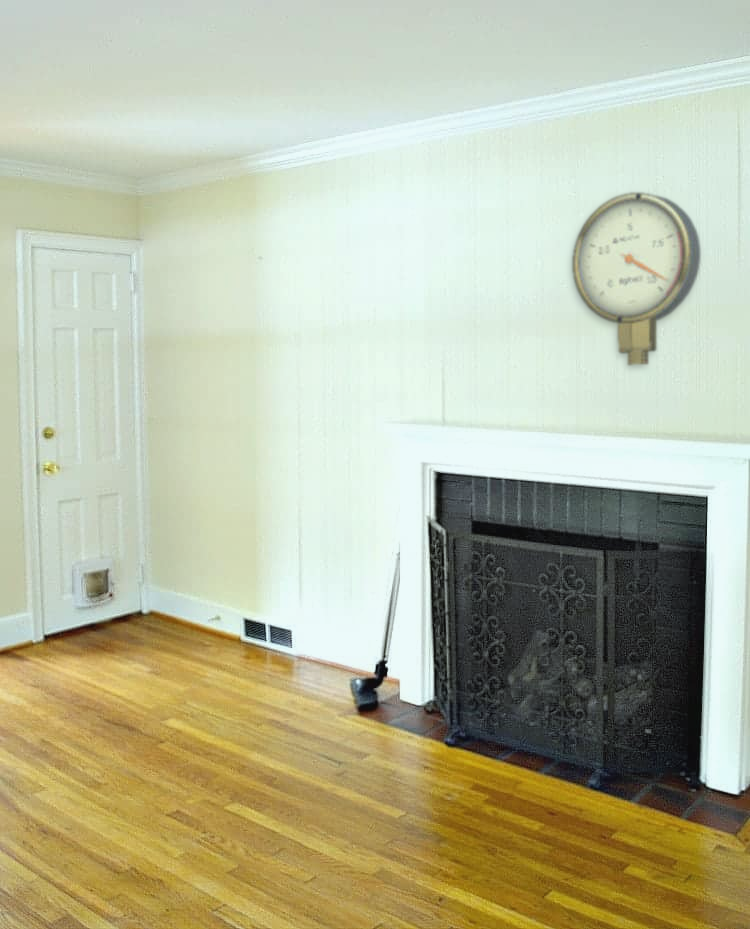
9.5 kg/cm²
